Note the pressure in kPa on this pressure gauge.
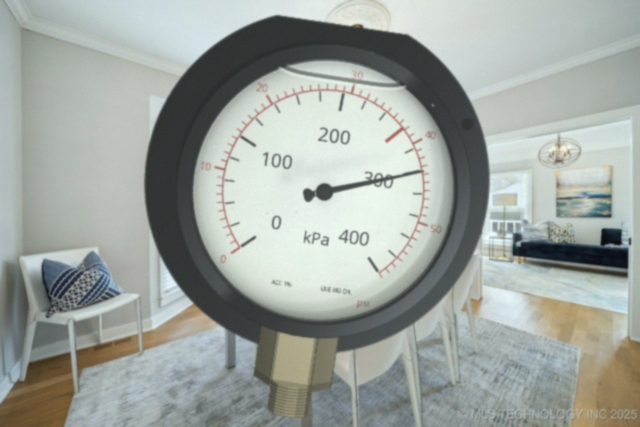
300 kPa
